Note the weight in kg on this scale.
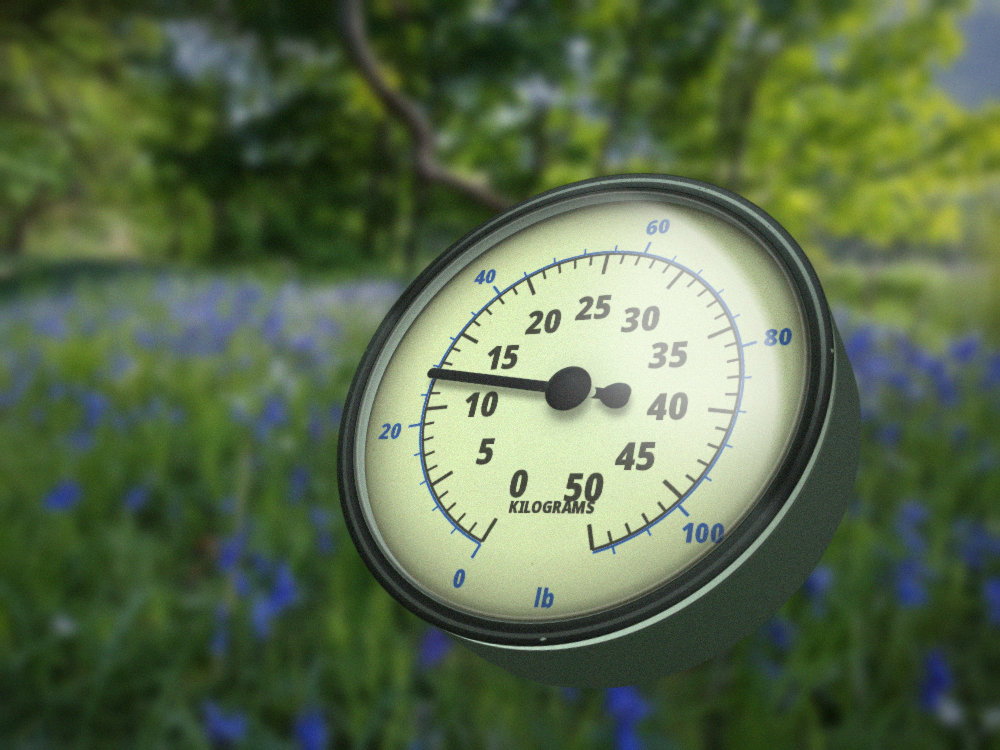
12 kg
